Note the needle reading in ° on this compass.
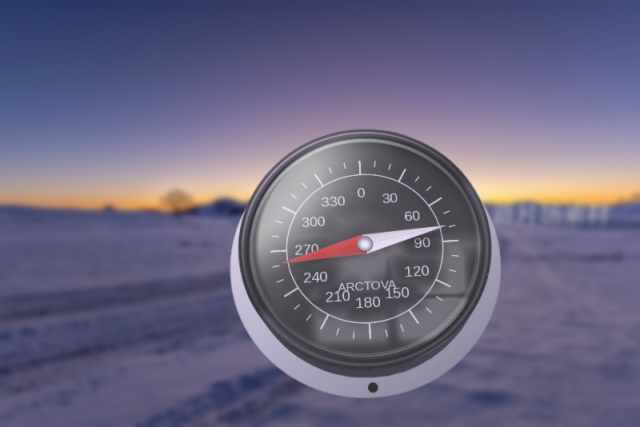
260 °
